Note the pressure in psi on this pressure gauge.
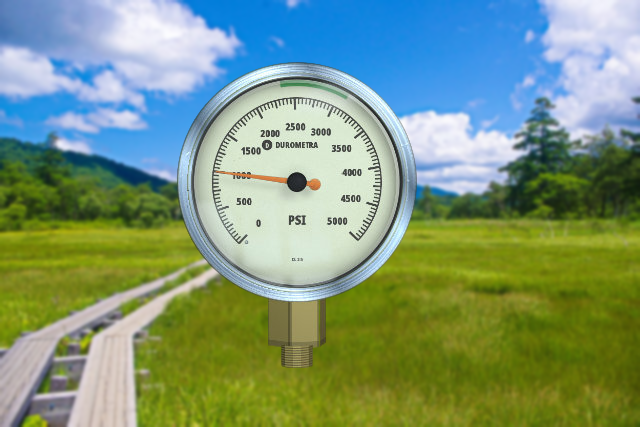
1000 psi
